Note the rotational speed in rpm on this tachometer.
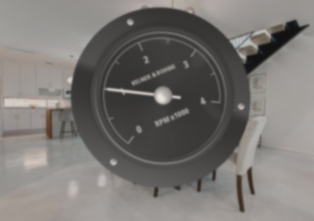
1000 rpm
